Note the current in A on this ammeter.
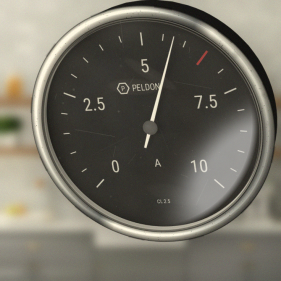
5.75 A
